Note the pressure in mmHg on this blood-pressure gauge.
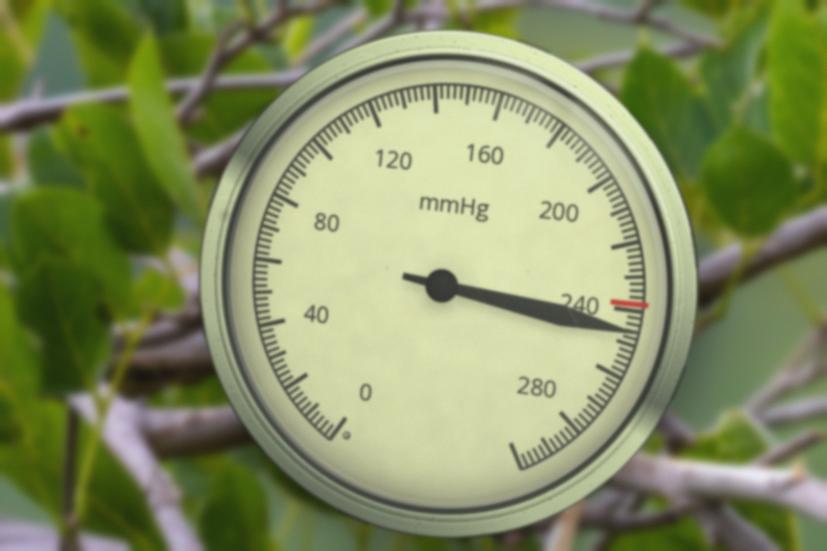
246 mmHg
